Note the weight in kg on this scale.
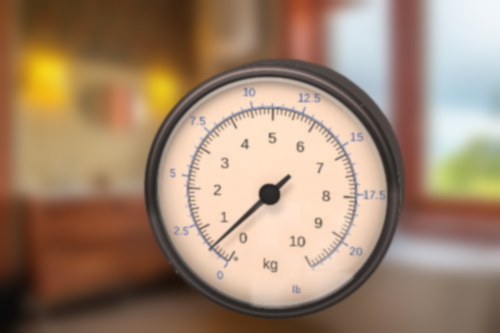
0.5 kg
